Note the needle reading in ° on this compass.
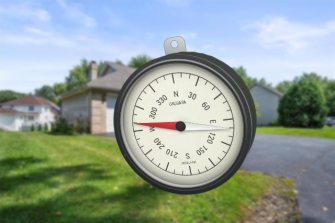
280 °
